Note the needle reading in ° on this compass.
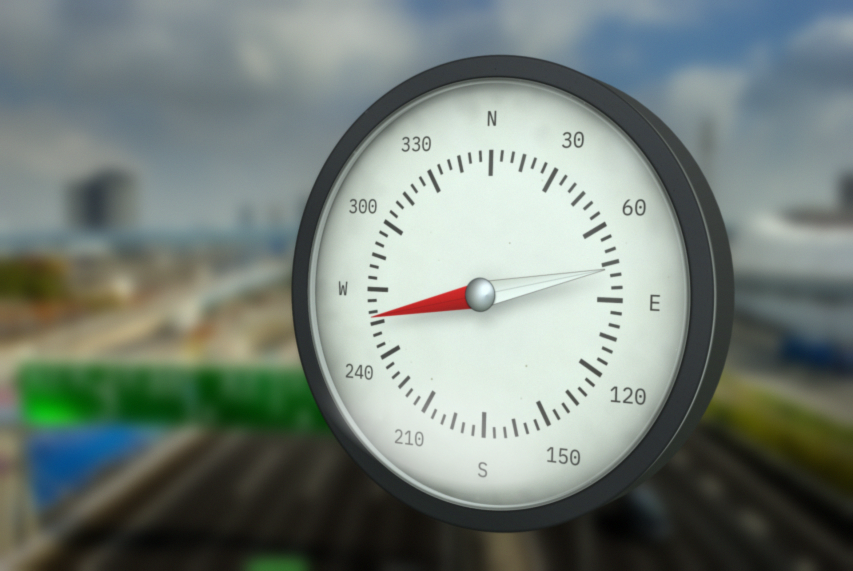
257.5 °
